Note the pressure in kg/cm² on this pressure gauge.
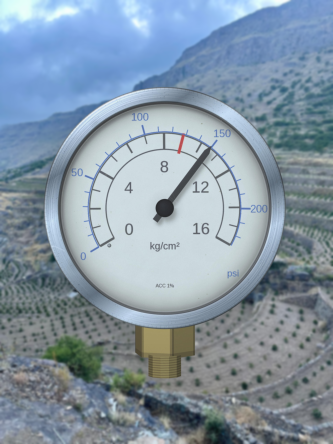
10.5 kg/cm²
